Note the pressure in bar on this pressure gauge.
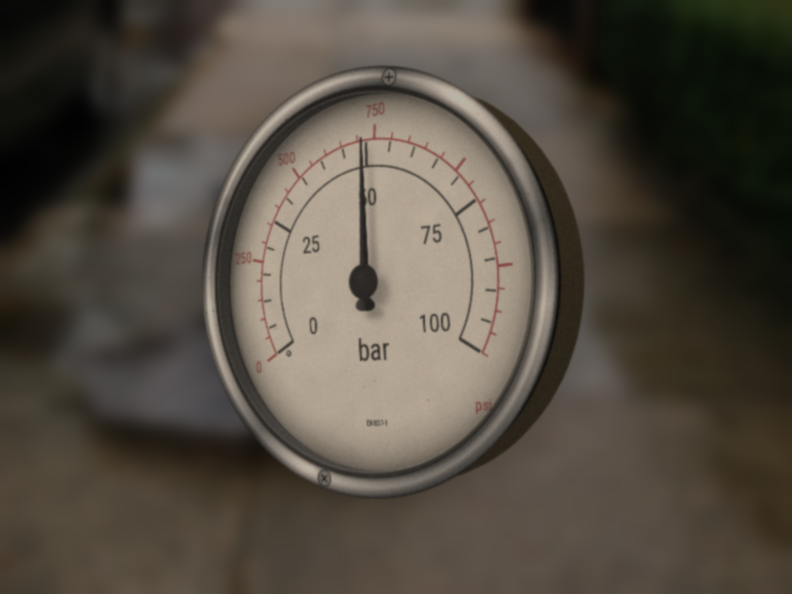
50 bar
